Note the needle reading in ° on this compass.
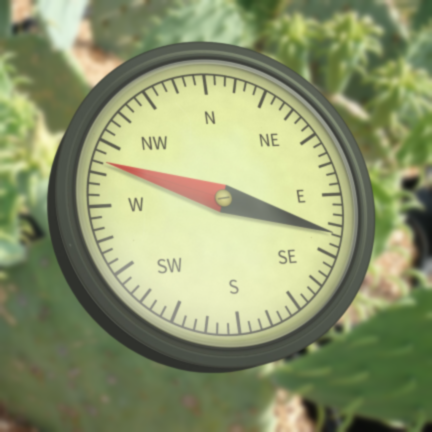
290 °
